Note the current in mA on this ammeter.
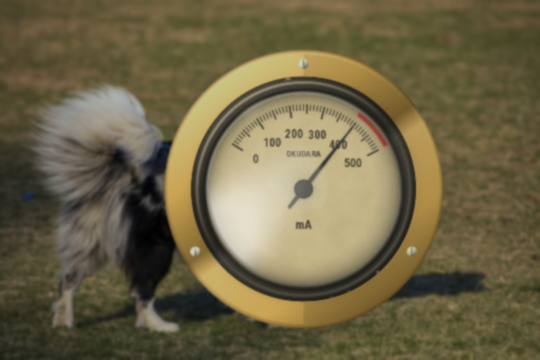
400 mA
